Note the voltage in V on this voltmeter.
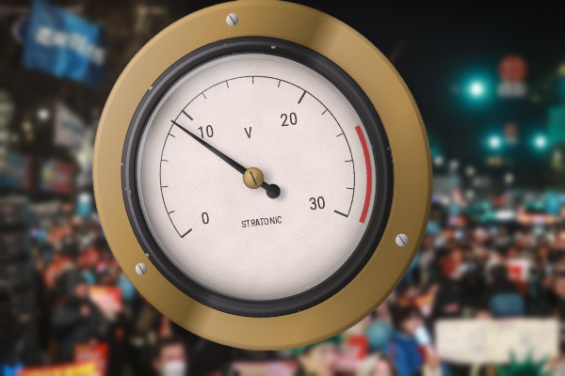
9 V
